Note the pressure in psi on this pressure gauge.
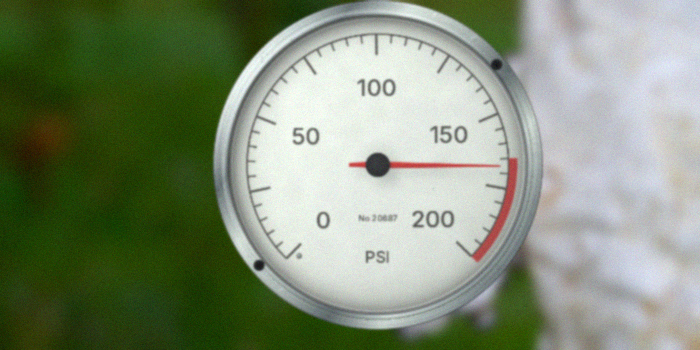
167.5 psi
